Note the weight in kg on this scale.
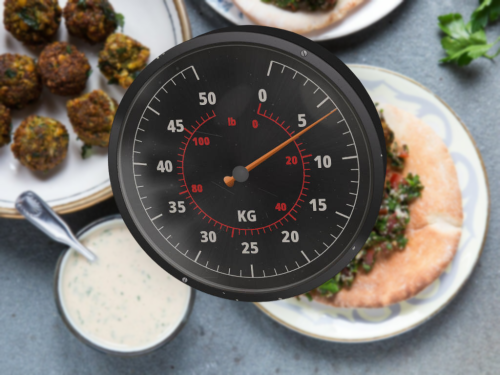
6 kg
